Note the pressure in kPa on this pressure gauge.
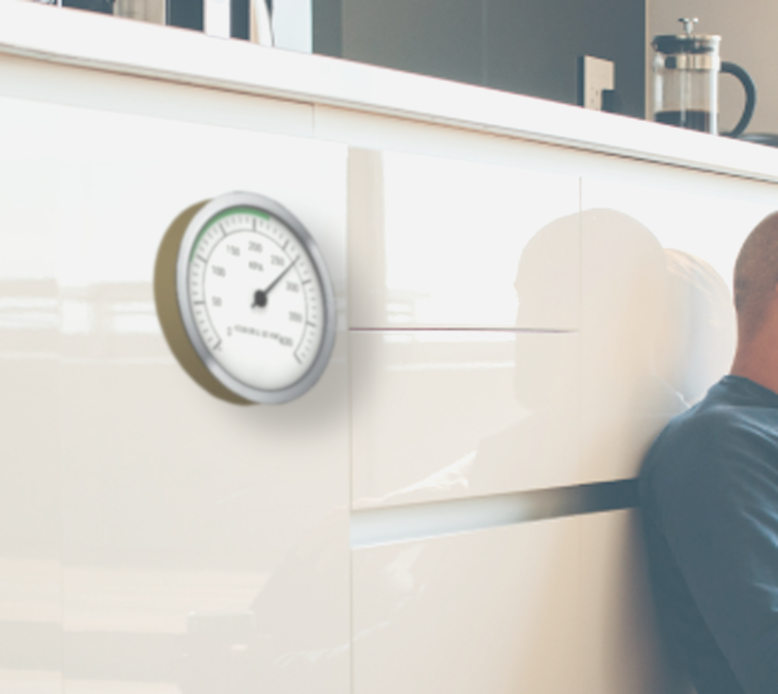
270 kPa
